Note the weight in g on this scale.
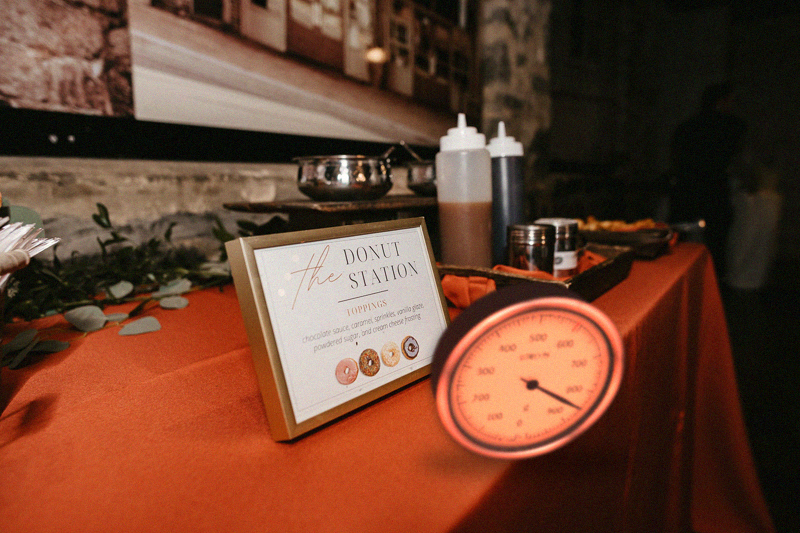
850 g
